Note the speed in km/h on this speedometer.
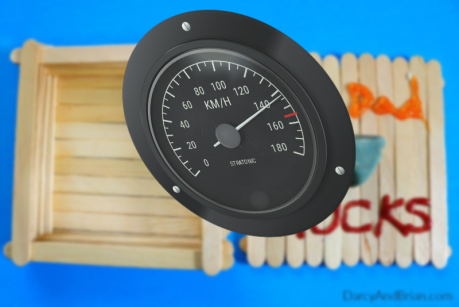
142.5 km/h
